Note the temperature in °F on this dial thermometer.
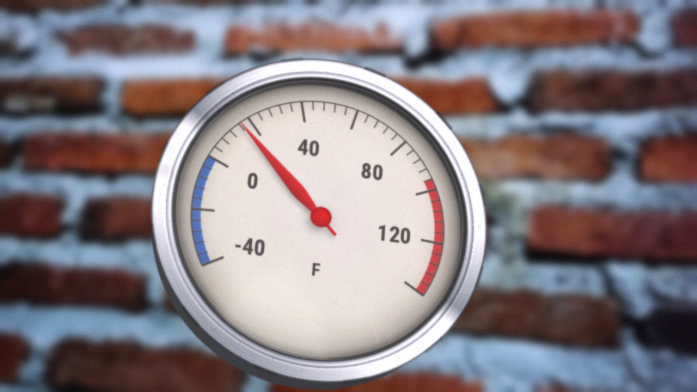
16 °F
